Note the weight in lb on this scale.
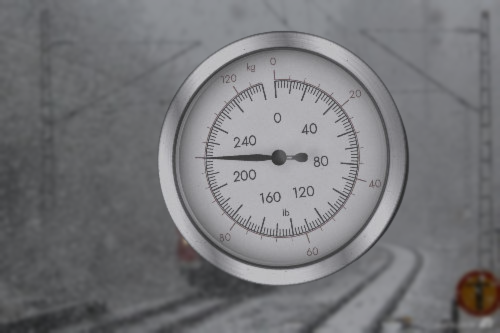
220 lb
